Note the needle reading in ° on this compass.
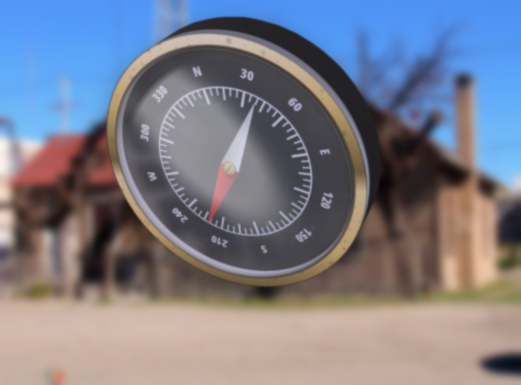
220 °
